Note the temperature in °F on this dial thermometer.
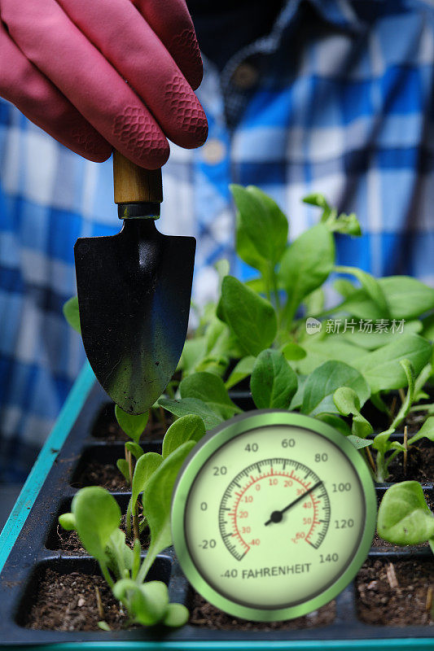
90 °F
